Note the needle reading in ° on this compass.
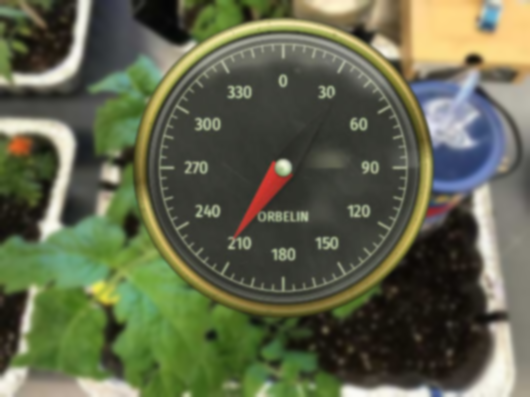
215 °
